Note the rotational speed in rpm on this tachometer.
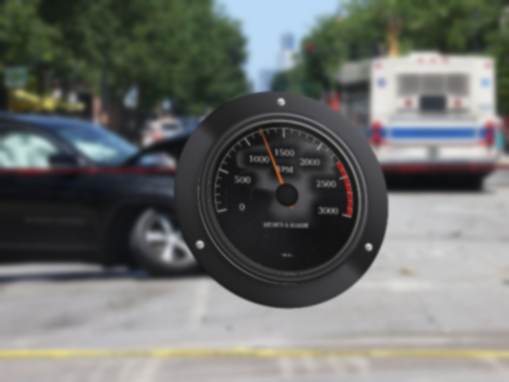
1200 rpm
